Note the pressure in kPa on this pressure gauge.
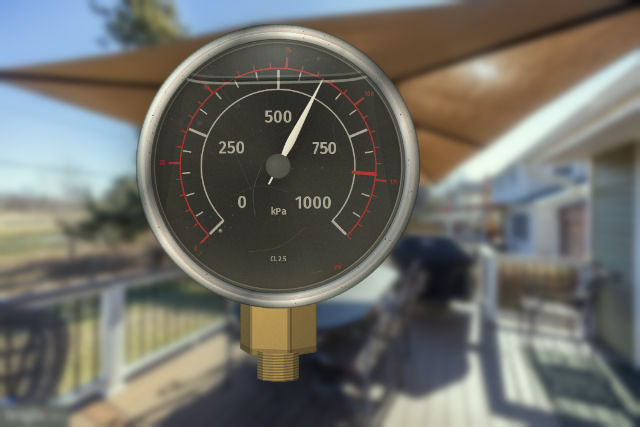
600 kPa
